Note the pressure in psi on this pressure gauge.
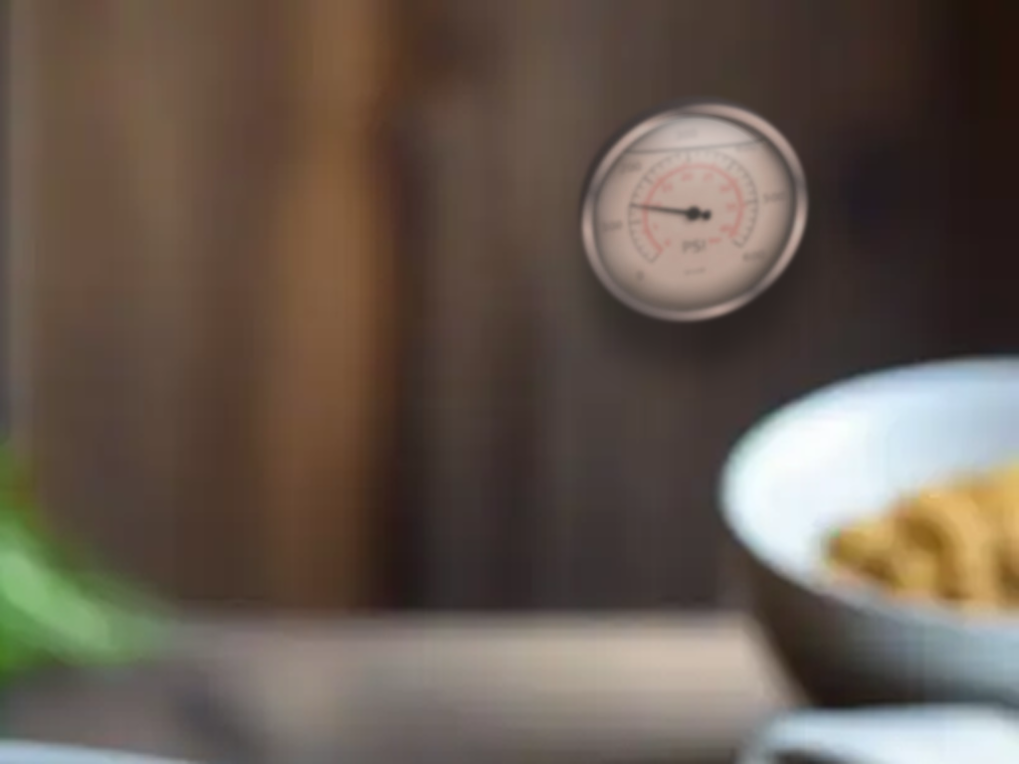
140 psi
